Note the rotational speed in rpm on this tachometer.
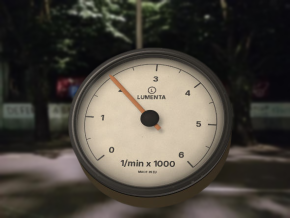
2000 rpm
